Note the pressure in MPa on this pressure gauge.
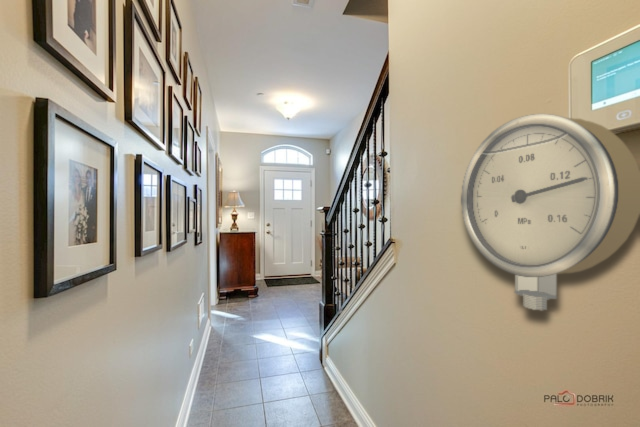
0.13 MPa
